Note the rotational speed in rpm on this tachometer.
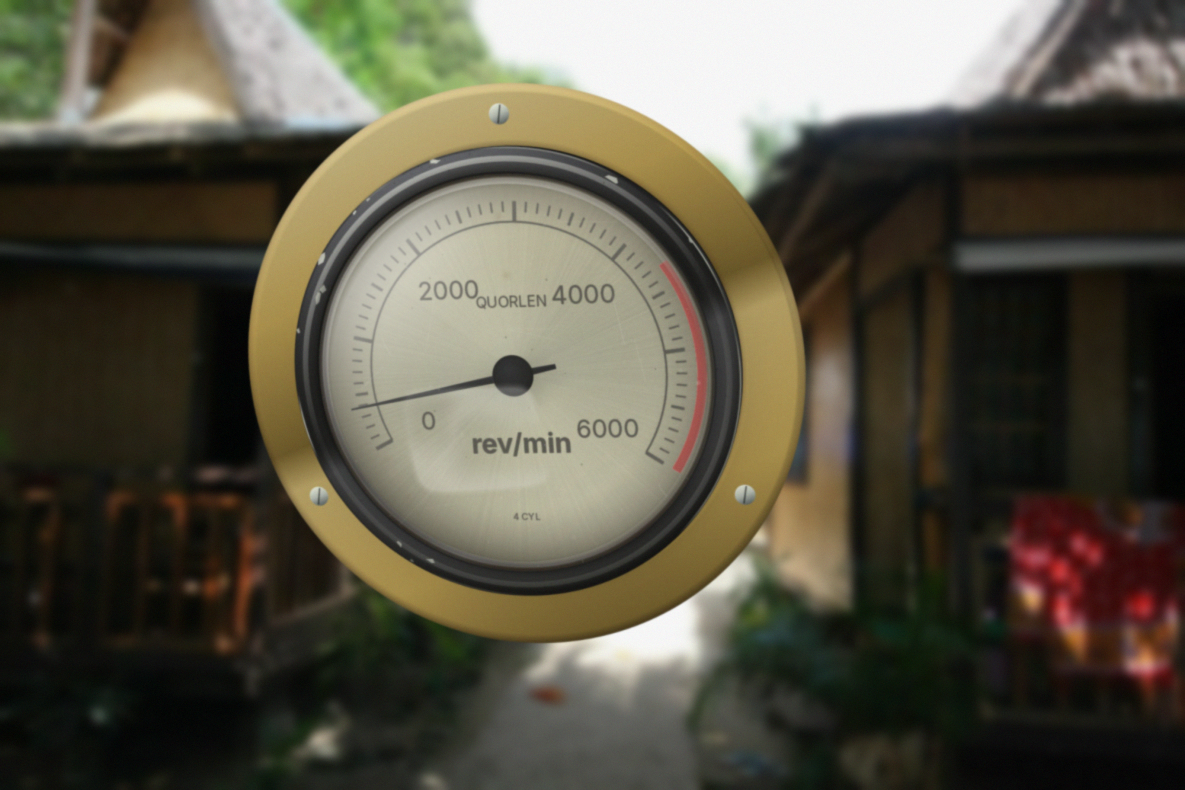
400 rpm
